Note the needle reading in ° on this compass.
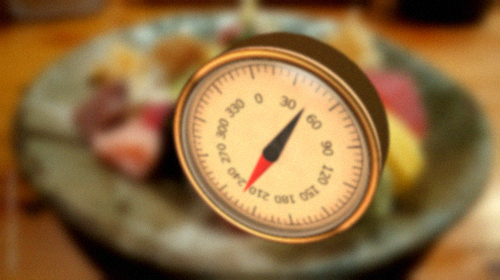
225 °
